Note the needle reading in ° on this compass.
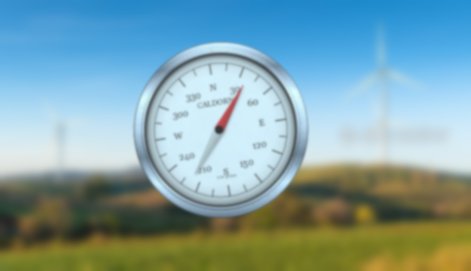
37.5 °
